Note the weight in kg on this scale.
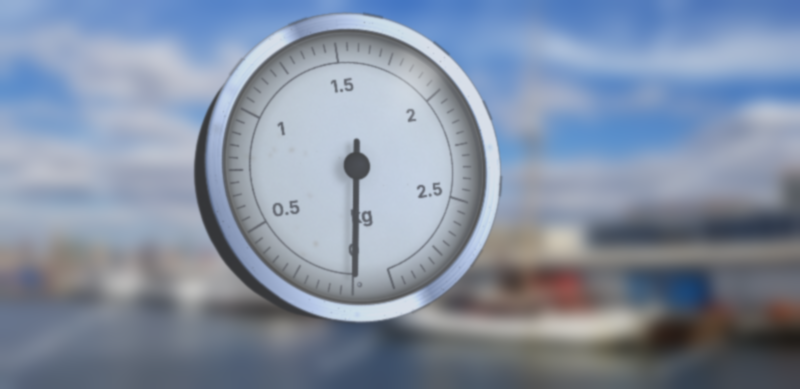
0 kg
